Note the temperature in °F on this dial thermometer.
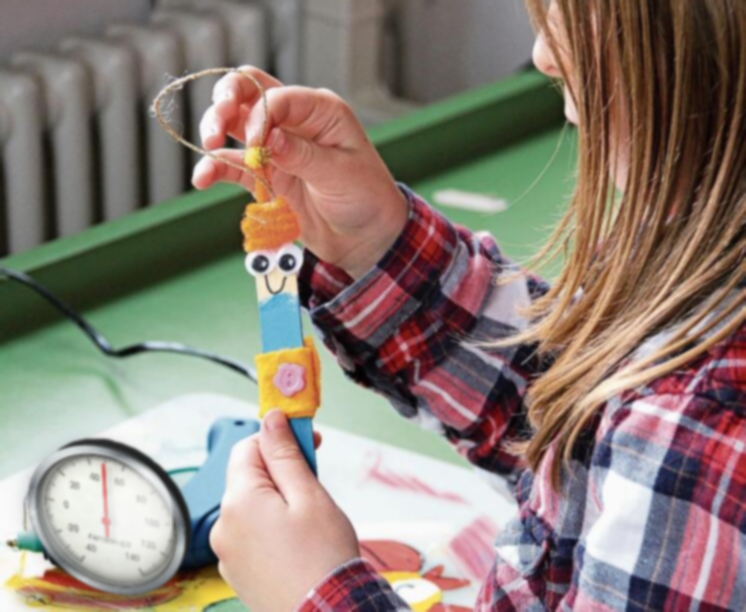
50 °F
